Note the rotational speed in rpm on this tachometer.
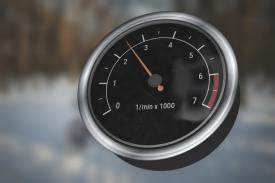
2500 rpm
